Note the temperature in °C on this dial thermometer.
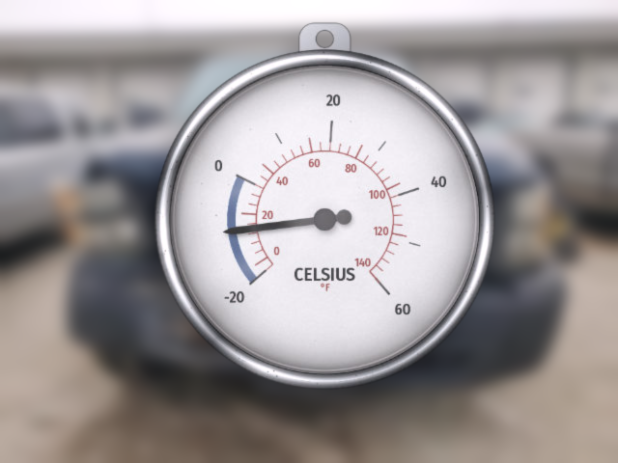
-10 °C
